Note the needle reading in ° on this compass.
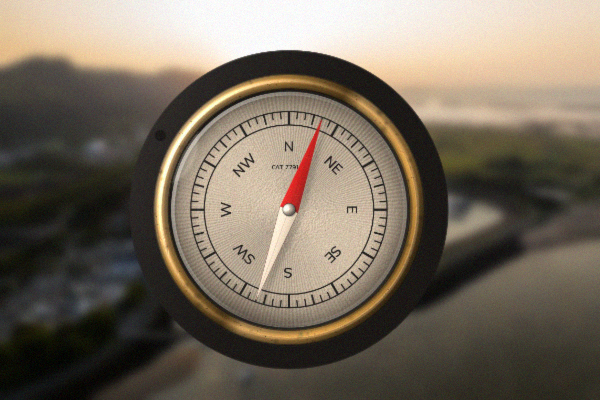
20 °
